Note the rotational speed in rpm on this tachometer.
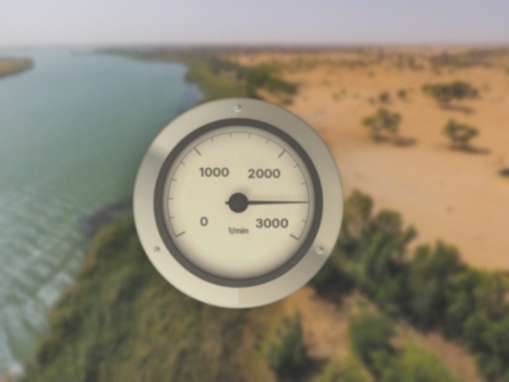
2600 rpm
